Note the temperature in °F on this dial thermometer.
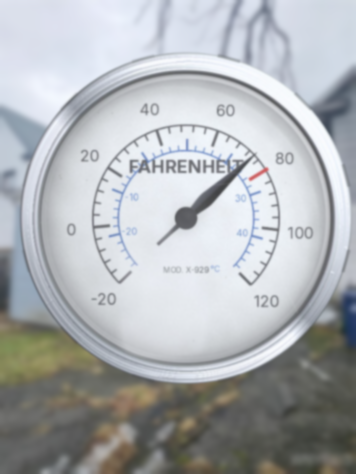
74 °F
